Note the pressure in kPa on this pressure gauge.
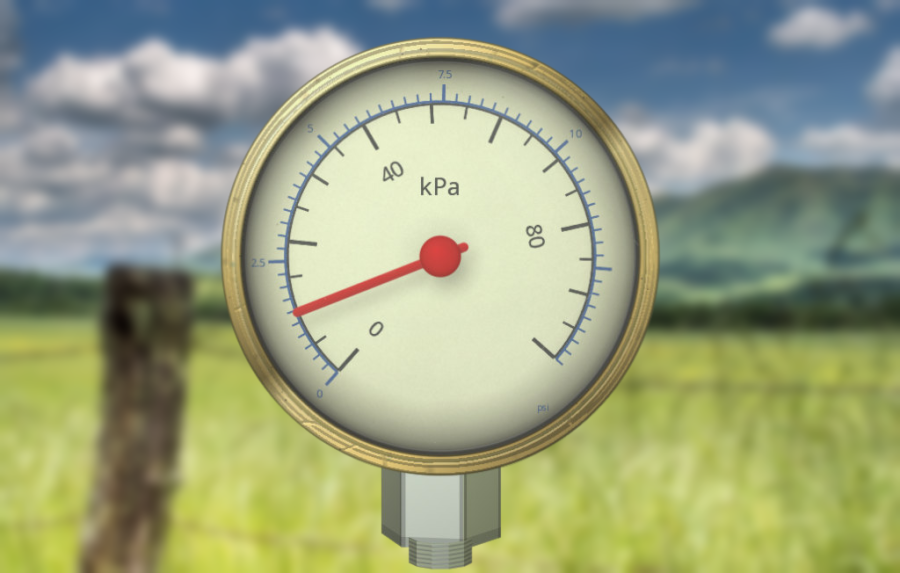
10 kPa
